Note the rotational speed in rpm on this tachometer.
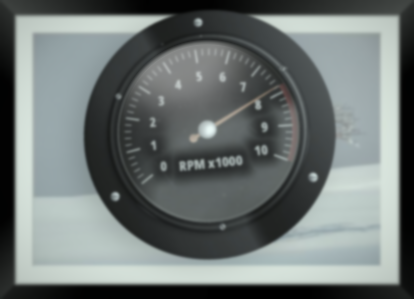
7800 rpm
